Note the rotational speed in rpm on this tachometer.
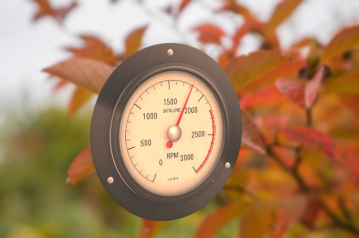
1800 rpm
